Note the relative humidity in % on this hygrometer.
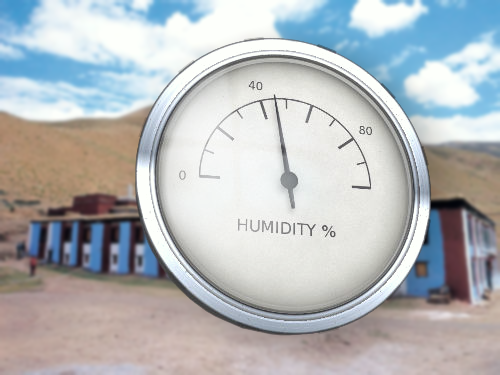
45 %
